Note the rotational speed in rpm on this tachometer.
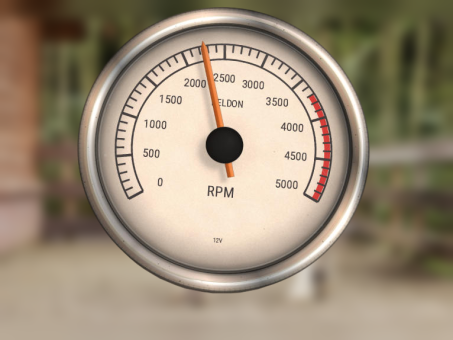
2250 rpm
